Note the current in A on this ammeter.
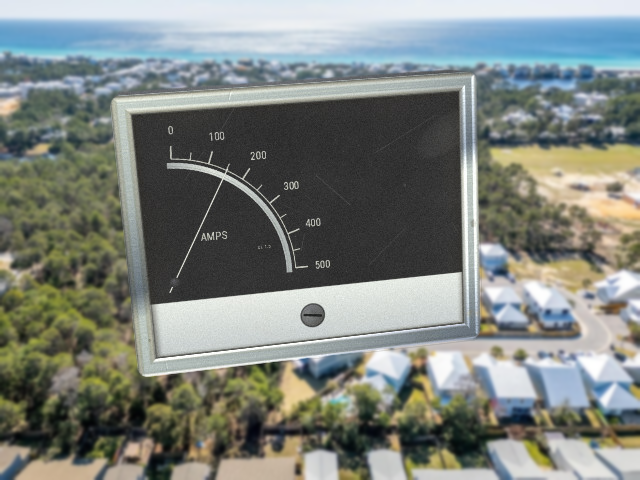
150 A
